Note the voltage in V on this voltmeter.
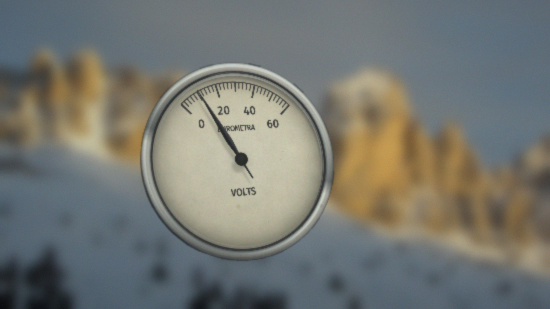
10 V
